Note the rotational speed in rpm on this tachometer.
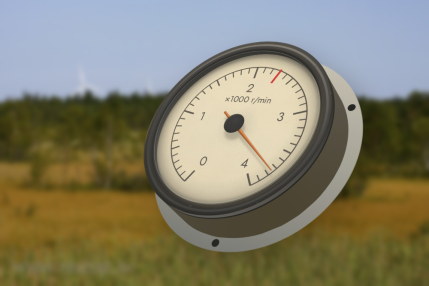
3750 rpm
